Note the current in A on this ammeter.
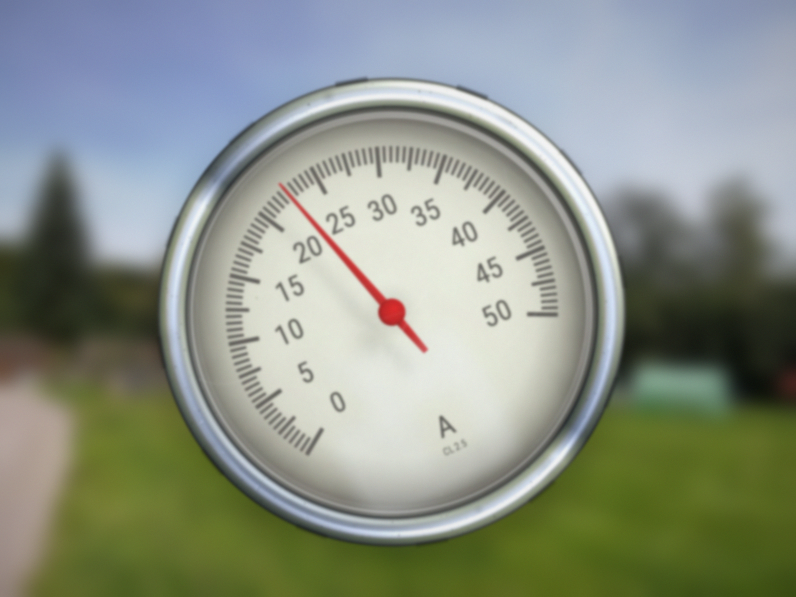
22.5 A
